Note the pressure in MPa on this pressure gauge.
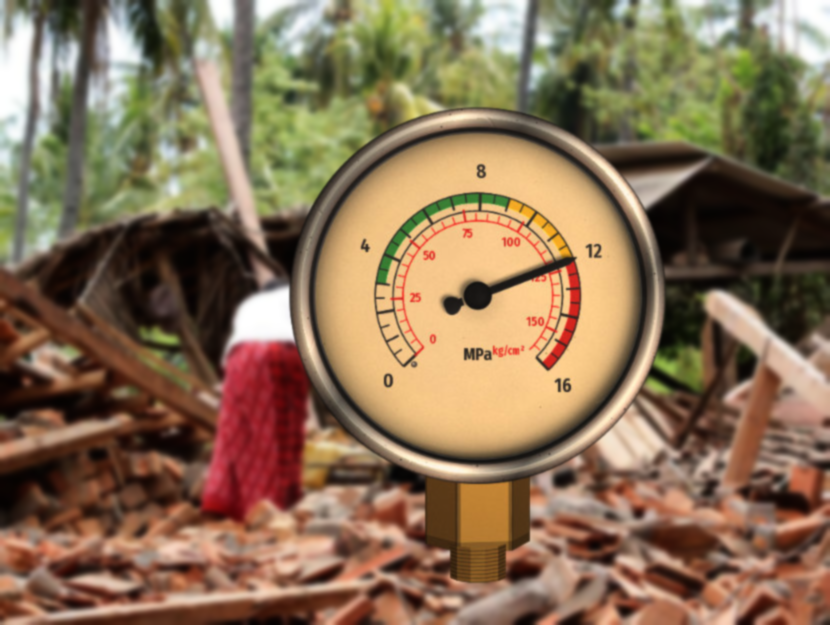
12 MPa
